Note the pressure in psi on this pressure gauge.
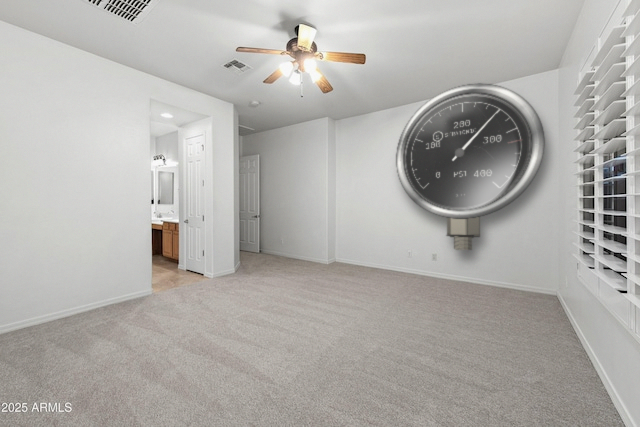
260 psi
